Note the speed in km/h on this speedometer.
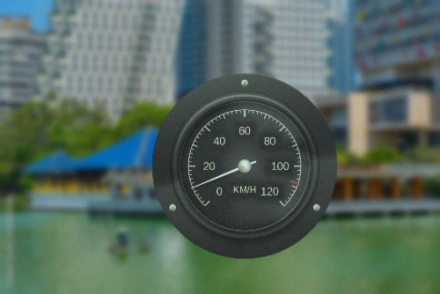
10 km/h
